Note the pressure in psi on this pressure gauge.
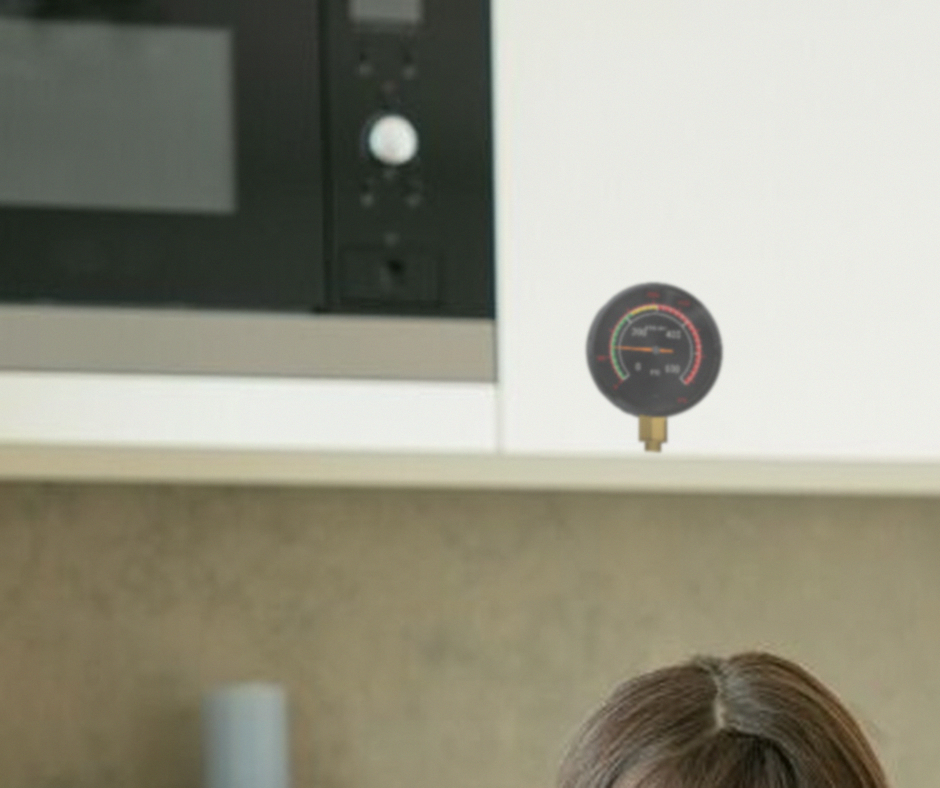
100 psi
